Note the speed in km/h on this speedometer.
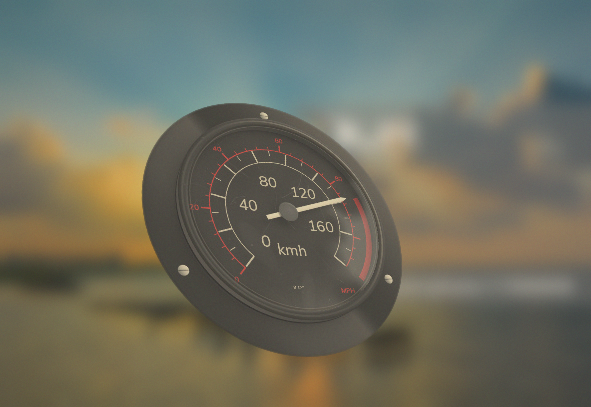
140 km/h
